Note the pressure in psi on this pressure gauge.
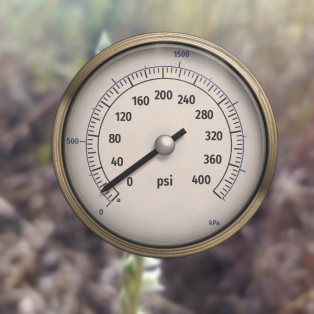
15 psi
